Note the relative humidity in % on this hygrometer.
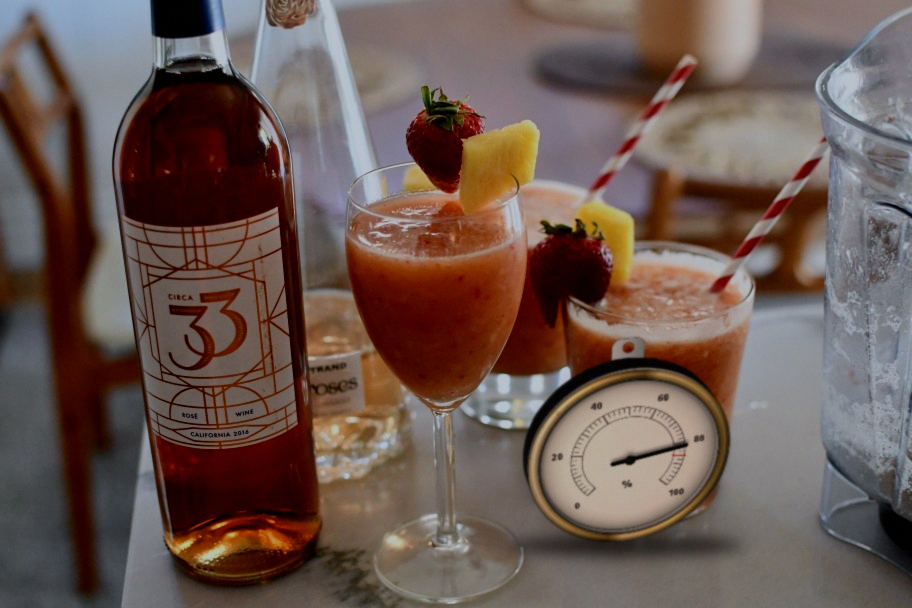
80 %
